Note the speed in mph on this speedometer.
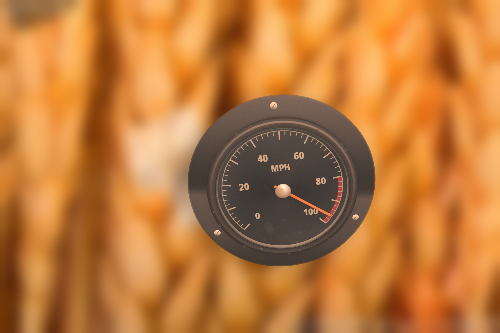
96 mph
